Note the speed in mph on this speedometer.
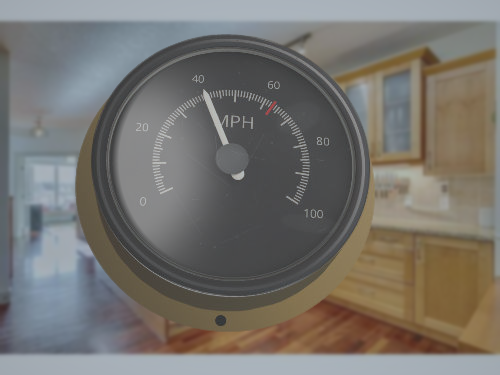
40 mph
